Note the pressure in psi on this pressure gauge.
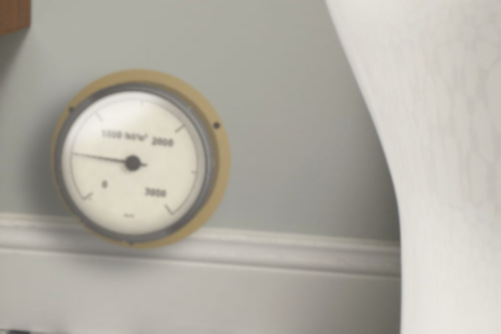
500 psi
